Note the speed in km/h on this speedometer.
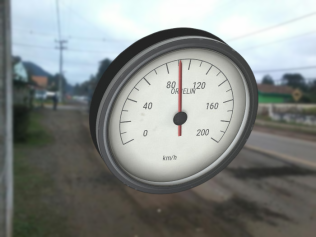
90 km/h
